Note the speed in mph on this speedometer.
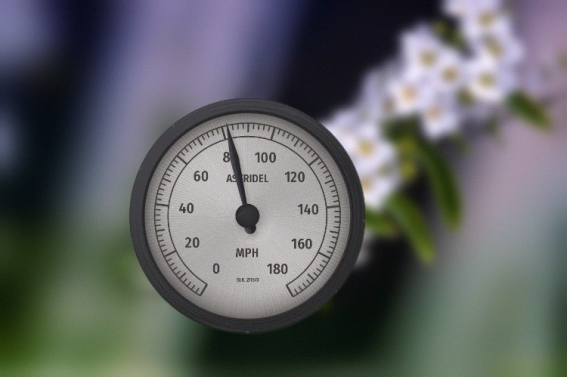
82 mph
